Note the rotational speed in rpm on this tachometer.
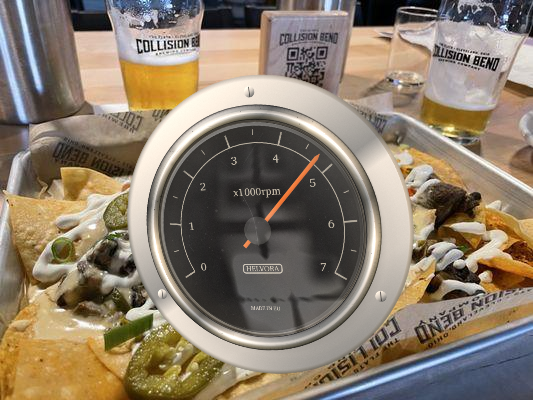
4750 rpm
